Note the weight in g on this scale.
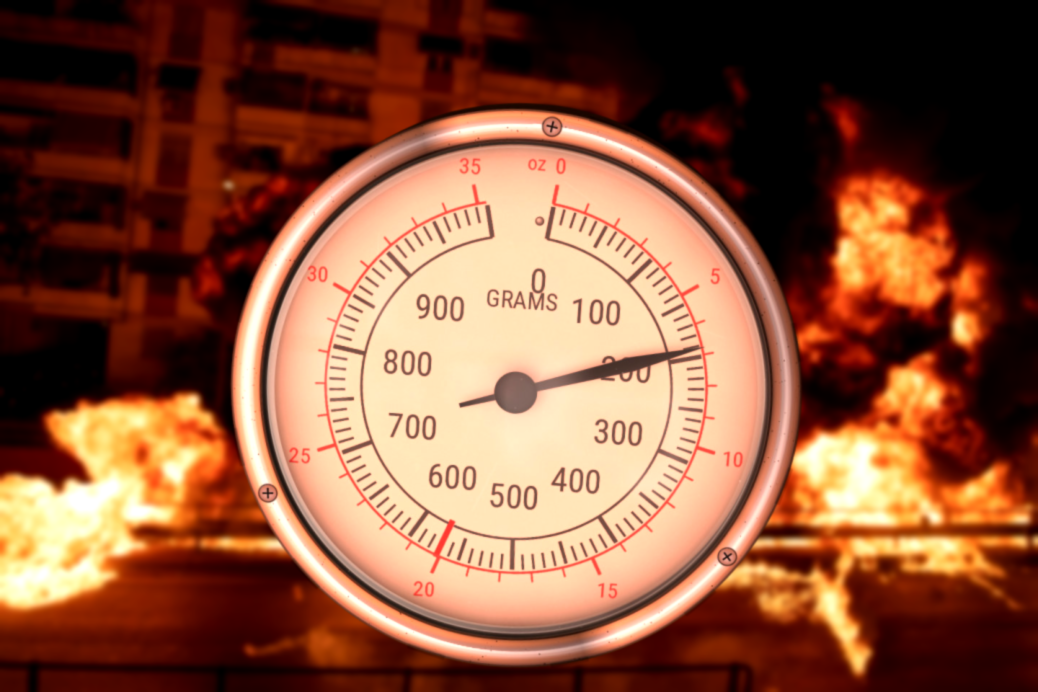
190 g
